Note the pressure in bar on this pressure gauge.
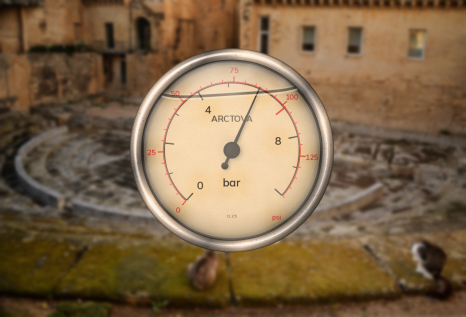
6 bar
